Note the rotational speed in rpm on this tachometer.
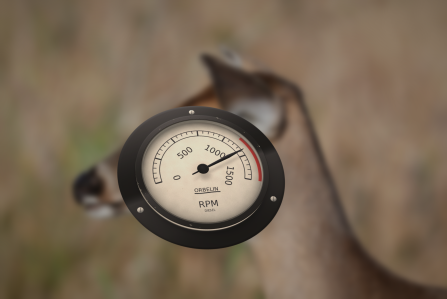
1200 rpm
